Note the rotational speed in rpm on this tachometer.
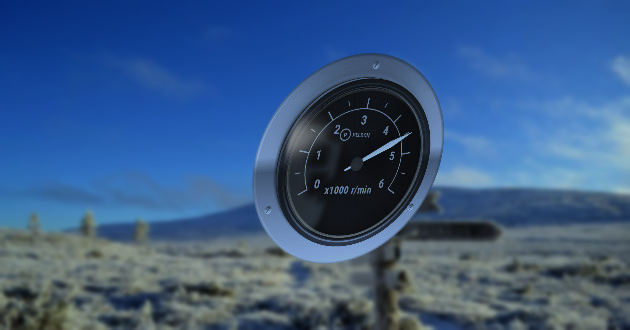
4500 rpm
